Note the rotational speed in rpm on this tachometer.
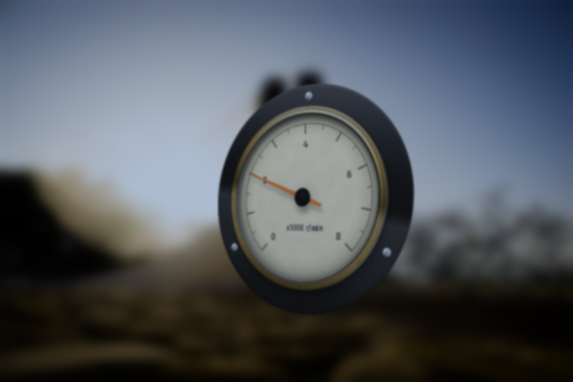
2000 rpm
